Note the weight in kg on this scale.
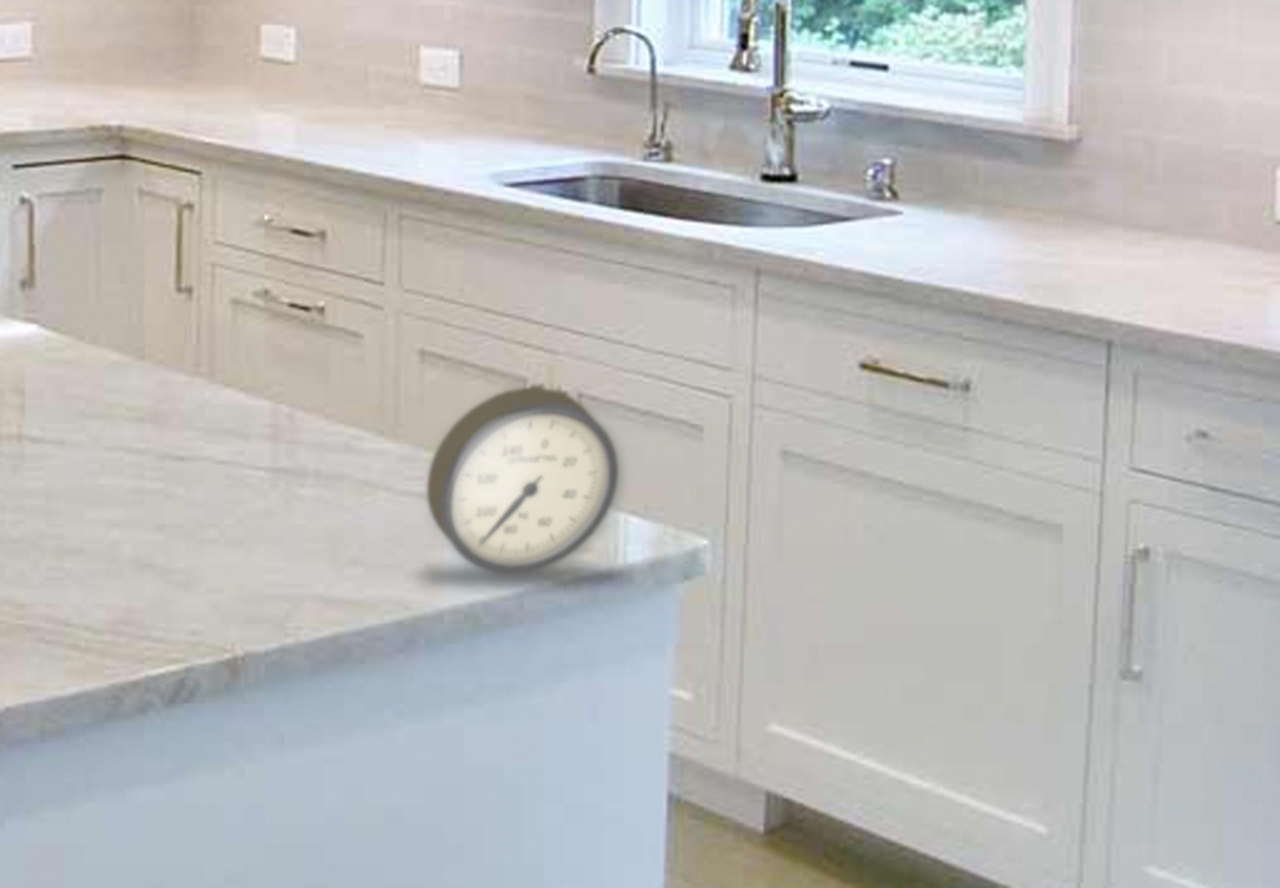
90 kg
